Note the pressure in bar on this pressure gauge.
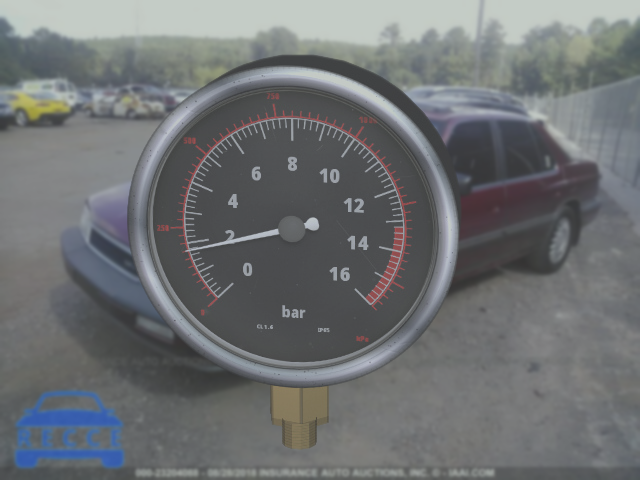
1.8 bar
